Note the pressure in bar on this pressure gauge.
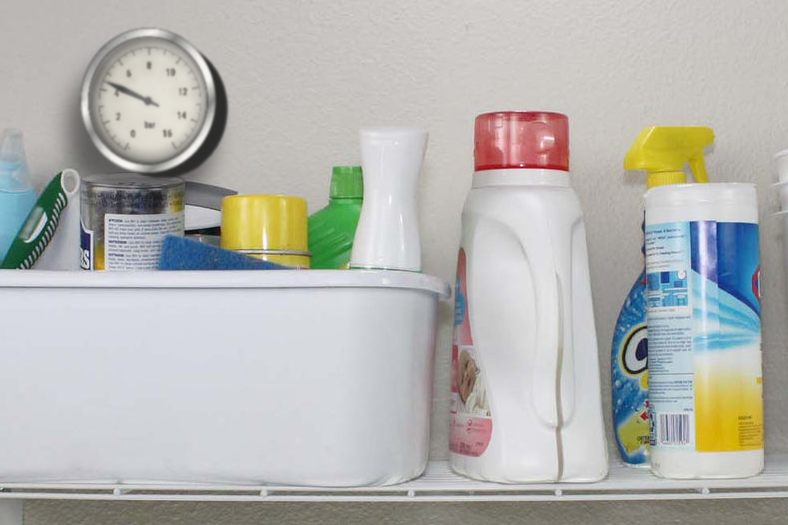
4.5 bar
